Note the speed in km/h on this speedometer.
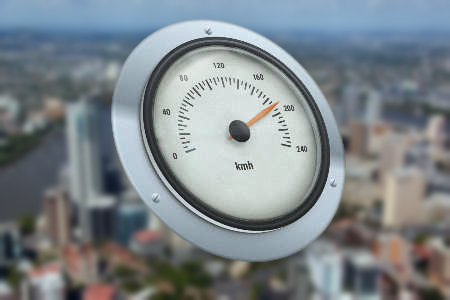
190 km/h
